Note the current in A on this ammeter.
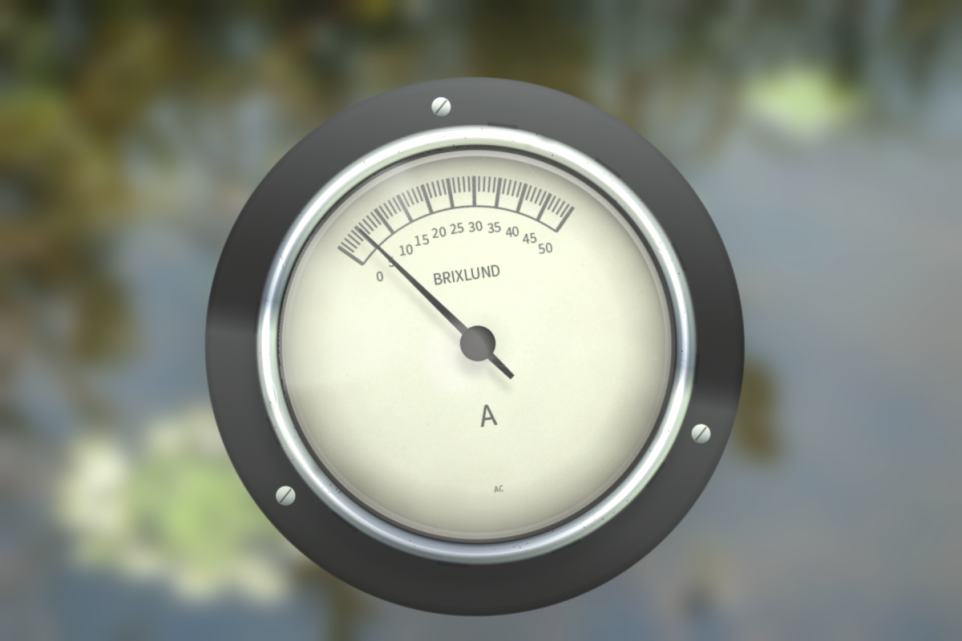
5 A
